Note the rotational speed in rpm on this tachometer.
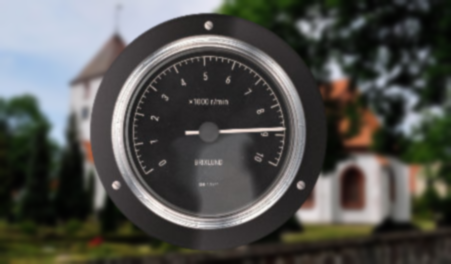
8800 rpm
